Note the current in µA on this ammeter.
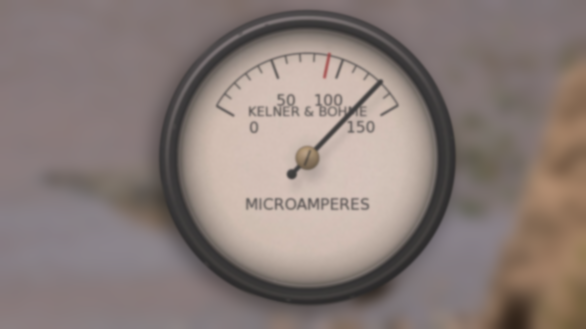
130 µA
